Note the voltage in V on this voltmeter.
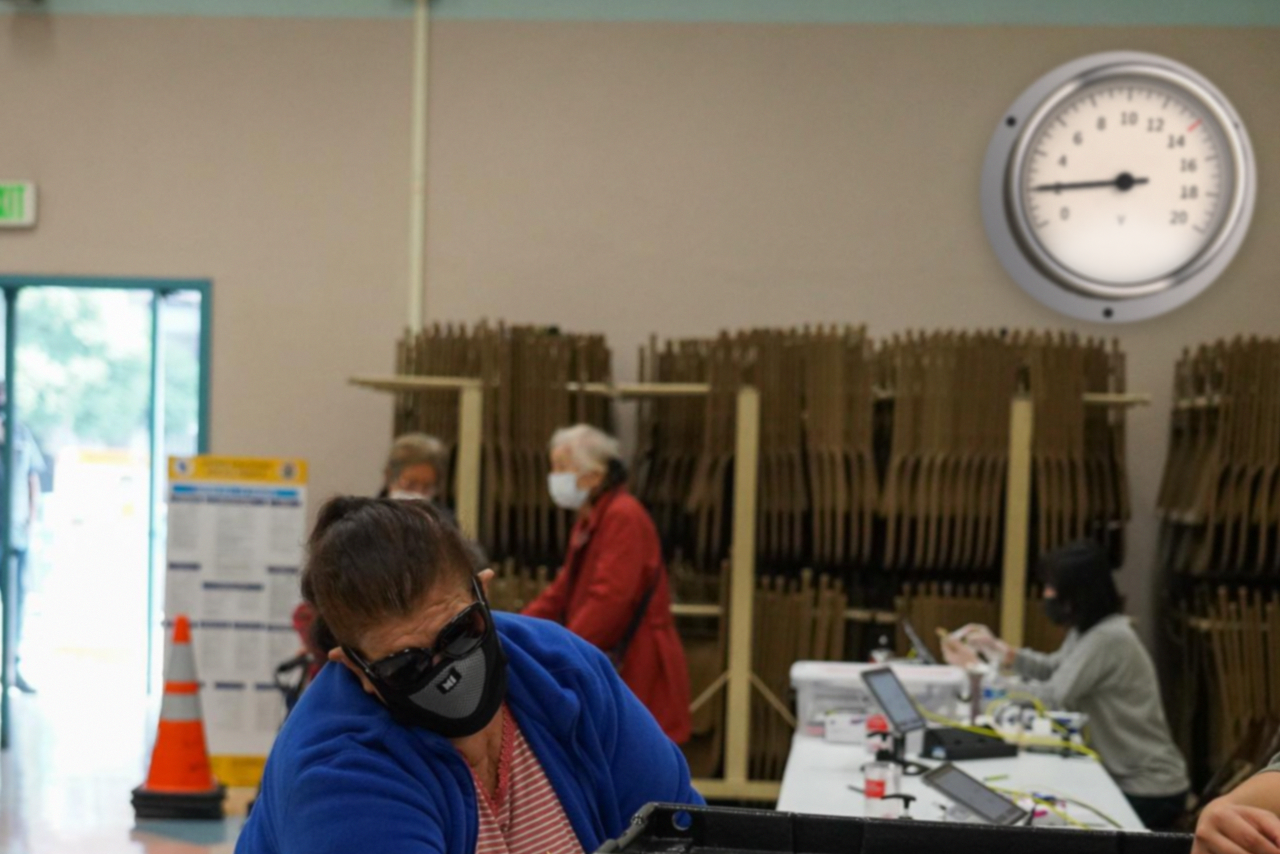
2 V
